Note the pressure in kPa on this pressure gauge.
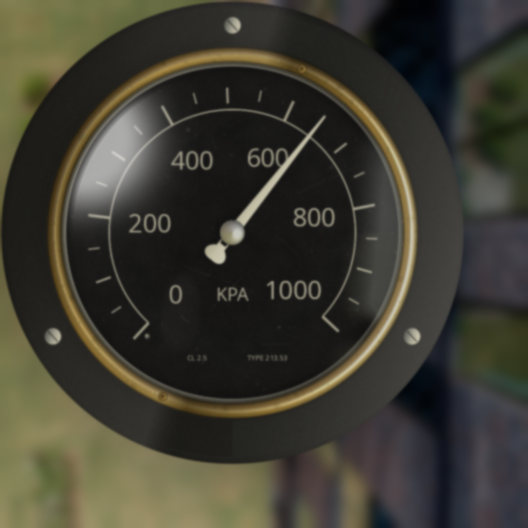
650 kPa
